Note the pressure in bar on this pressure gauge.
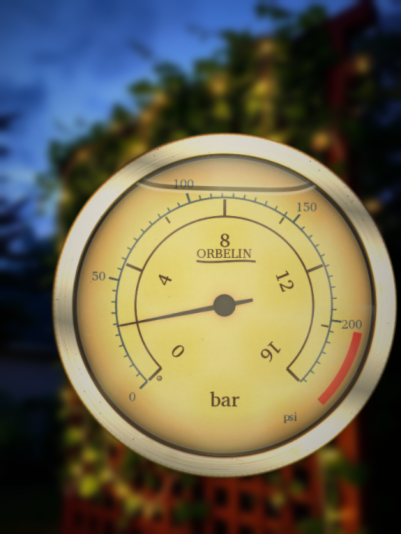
2 bar
